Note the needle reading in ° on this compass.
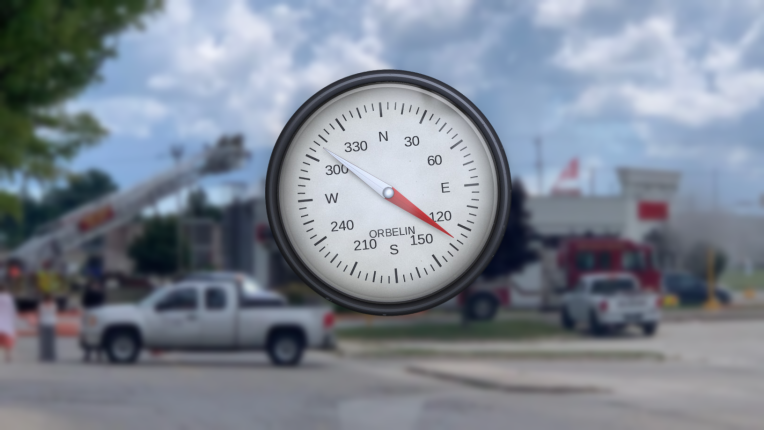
130 °
